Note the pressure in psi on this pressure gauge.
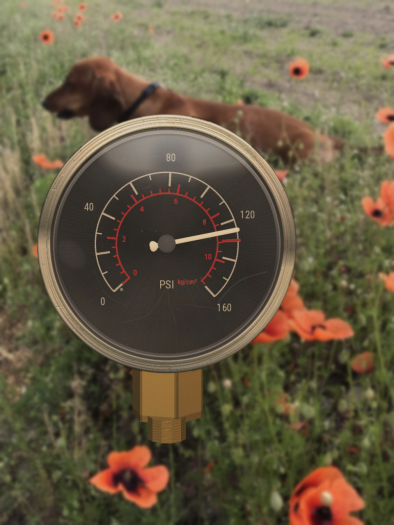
125 psi
